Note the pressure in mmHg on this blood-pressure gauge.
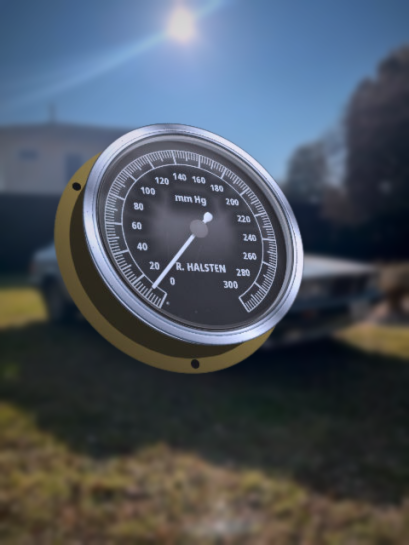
10 mmHg
